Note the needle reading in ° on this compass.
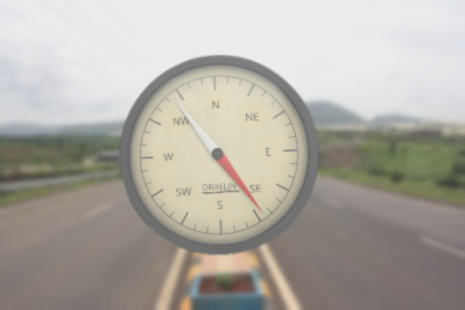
145 °
